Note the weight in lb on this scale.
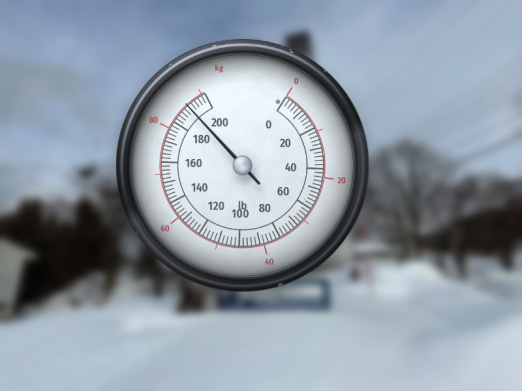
190 lb
